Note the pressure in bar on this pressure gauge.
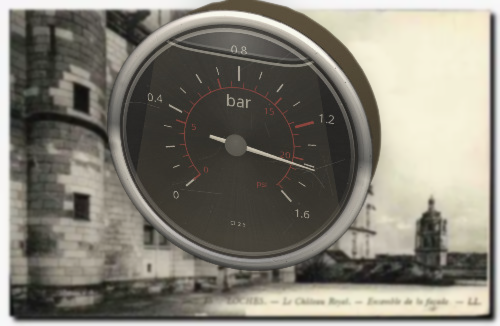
1.4 bar
